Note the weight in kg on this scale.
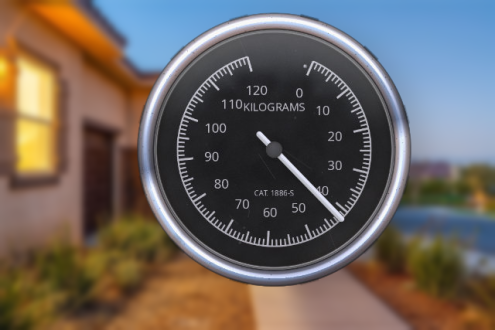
42 kg
